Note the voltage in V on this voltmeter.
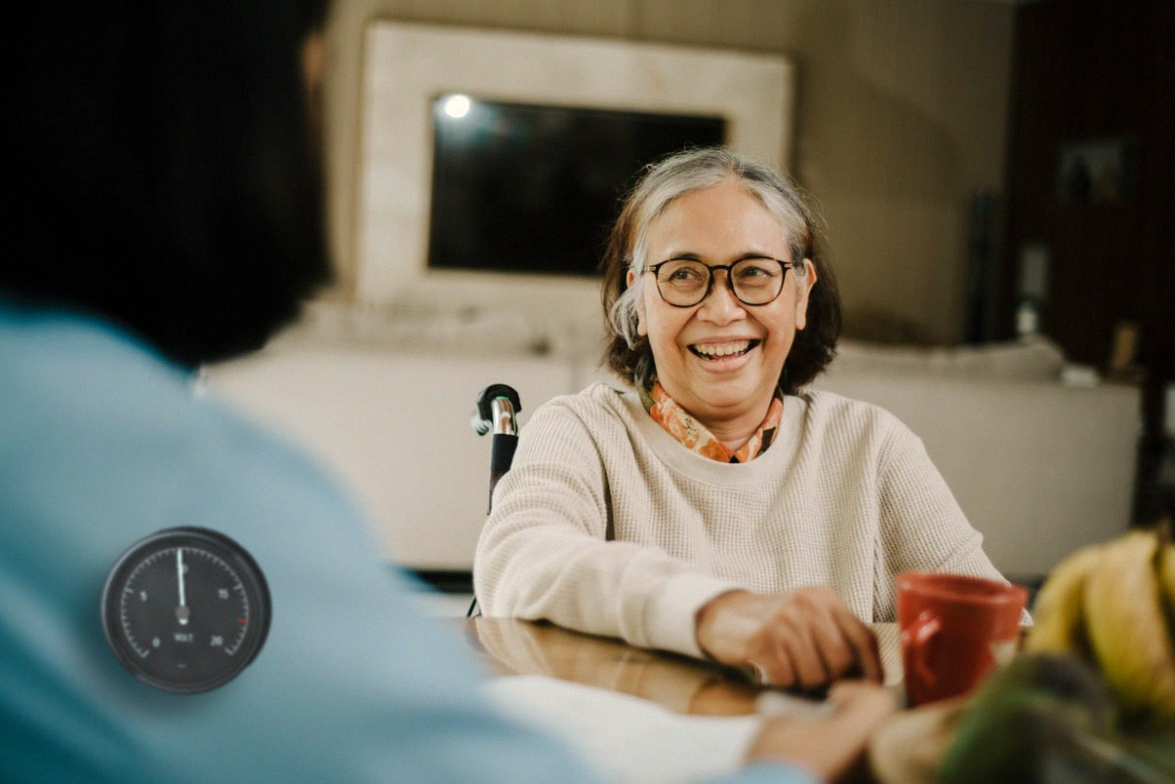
10 V
